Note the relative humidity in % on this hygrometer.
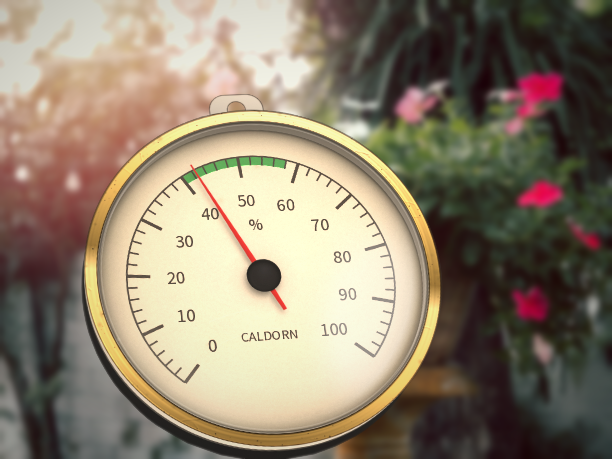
42 %
